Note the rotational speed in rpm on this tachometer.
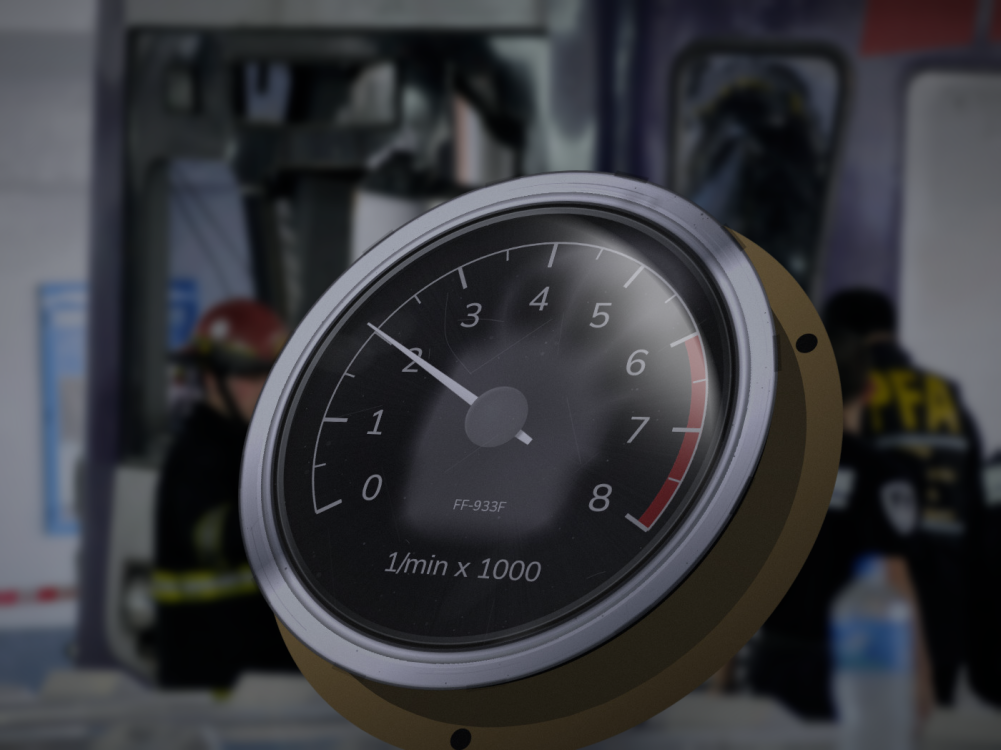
2000 rpm
